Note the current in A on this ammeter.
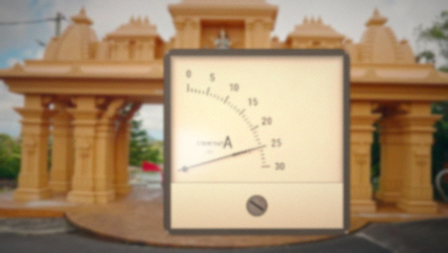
25 A
